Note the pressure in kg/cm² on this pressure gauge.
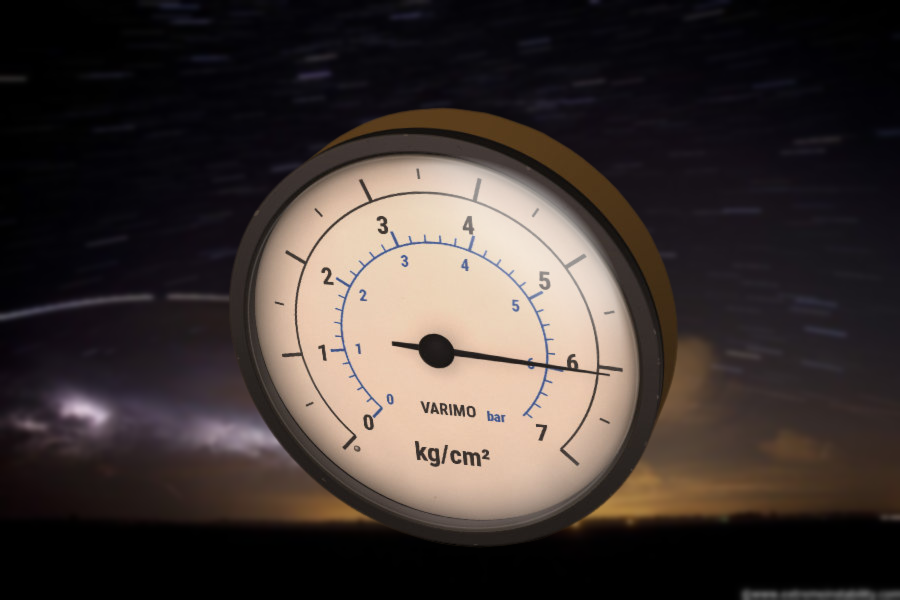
6 kg/cm²
